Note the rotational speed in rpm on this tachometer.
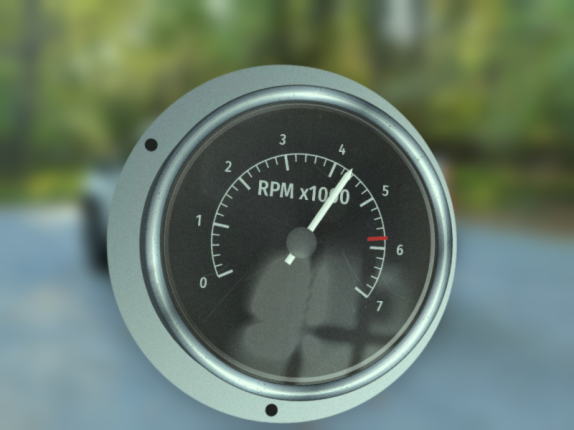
4300 rpm
